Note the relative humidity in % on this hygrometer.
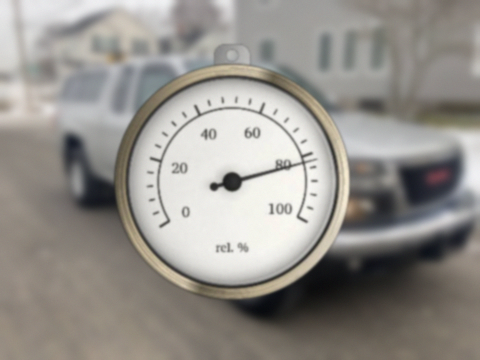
82 %
